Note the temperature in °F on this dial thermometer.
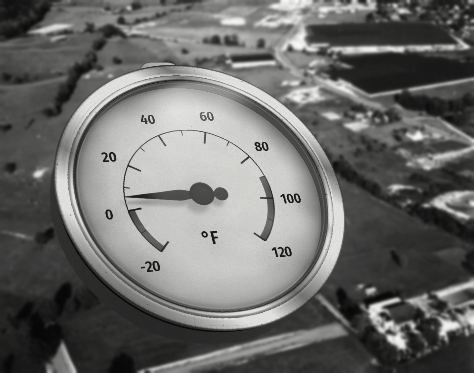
5 °F
